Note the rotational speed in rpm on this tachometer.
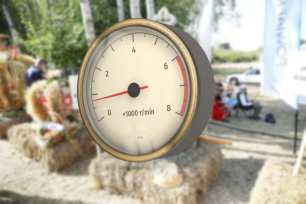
750 rpm
